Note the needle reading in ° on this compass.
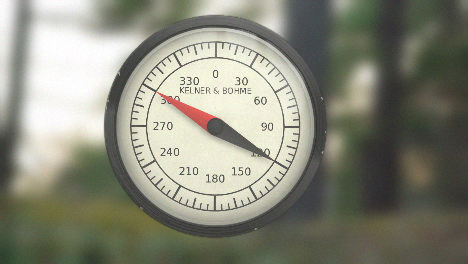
300 °
